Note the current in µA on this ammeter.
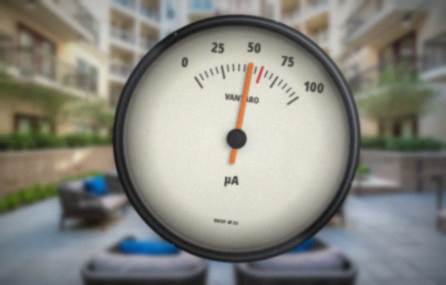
50 µA
